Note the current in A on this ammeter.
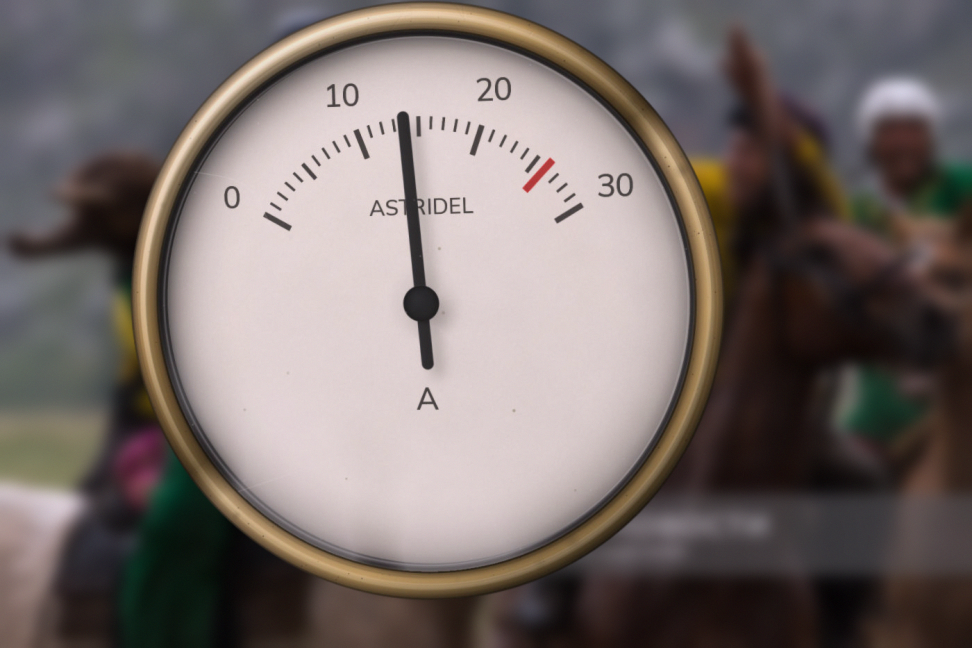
14 A
